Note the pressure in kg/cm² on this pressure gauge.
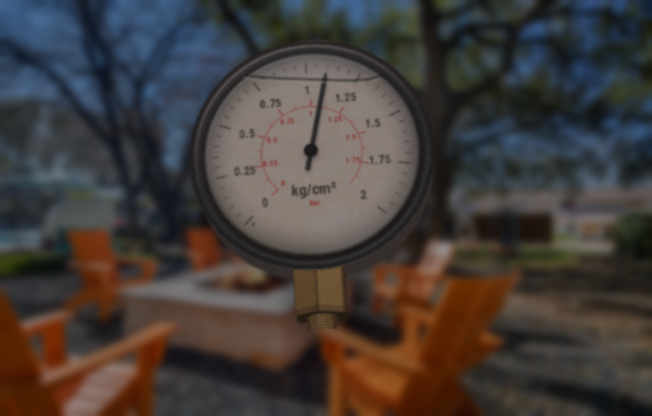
1.1 kg/cm²
